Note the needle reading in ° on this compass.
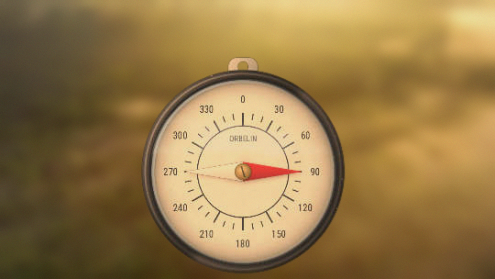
90 °
